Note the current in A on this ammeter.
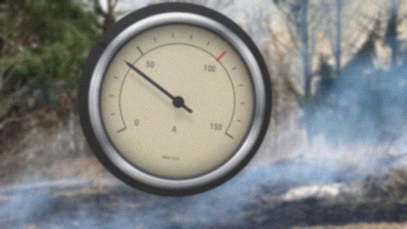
40 A
